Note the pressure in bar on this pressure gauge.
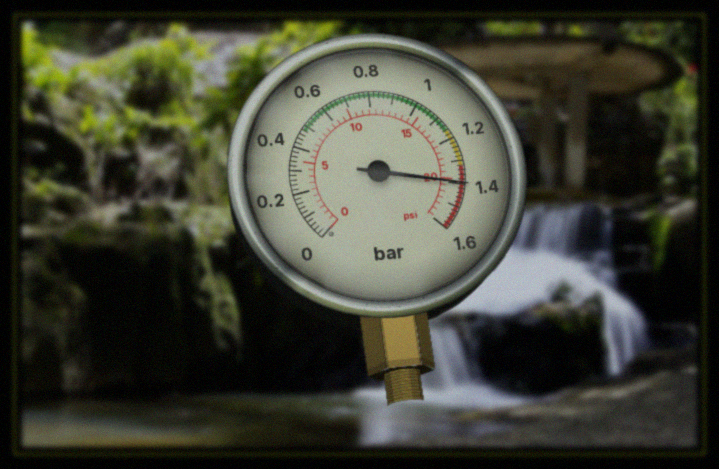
1.4 bar
